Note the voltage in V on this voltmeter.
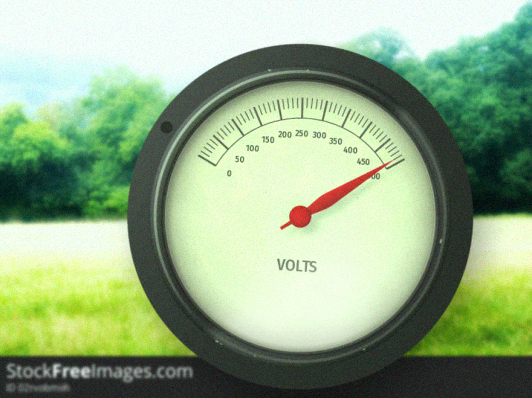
490 V
